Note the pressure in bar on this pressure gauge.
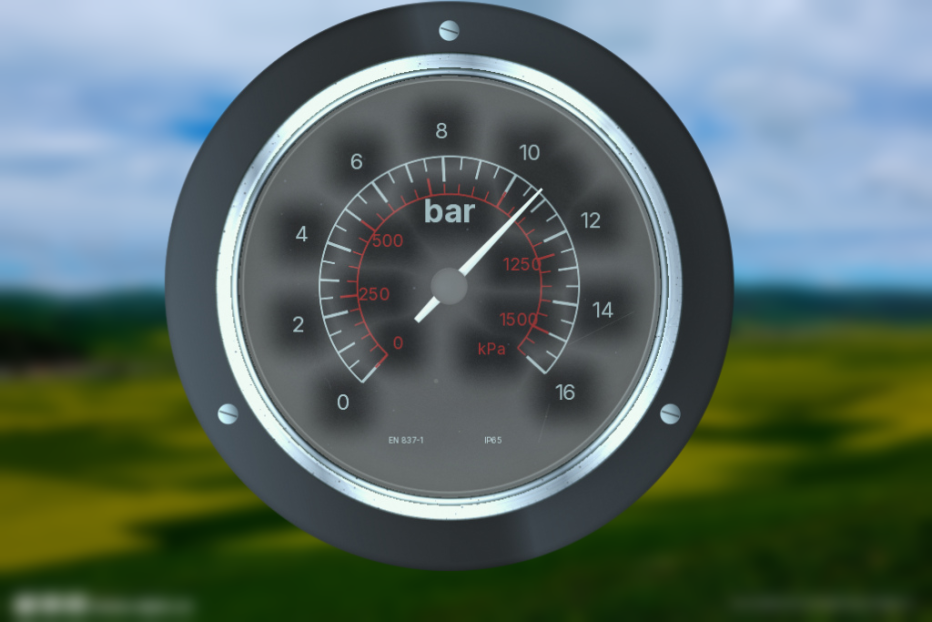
10.75 bar
